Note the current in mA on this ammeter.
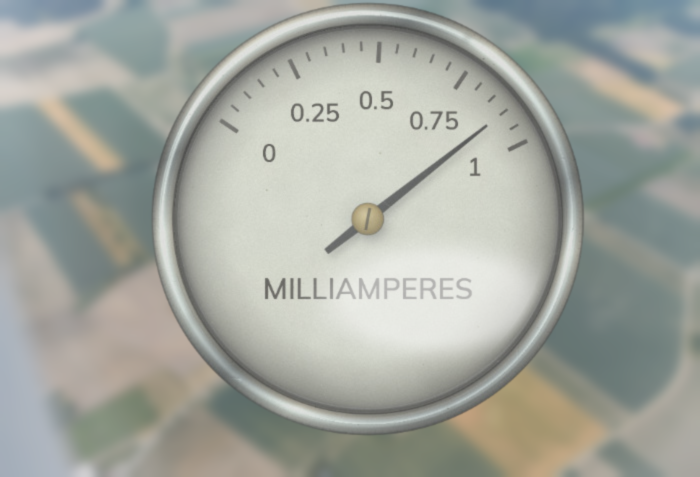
0.9 mA
